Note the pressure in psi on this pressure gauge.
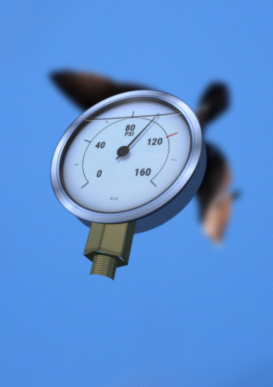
100 psi
